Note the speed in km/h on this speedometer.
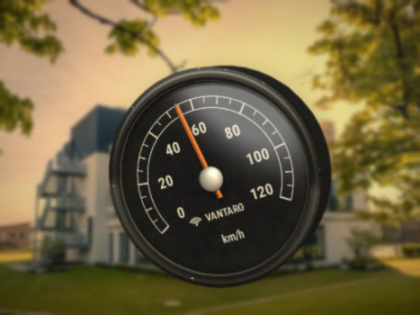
55 km/h
